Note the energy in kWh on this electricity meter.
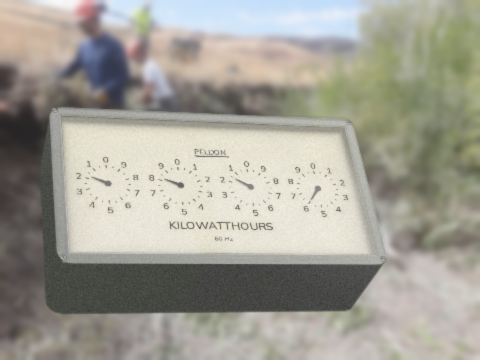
1816 kWh
